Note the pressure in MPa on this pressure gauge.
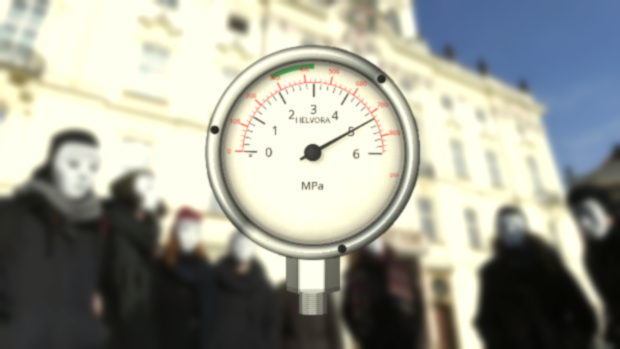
5 MPa
